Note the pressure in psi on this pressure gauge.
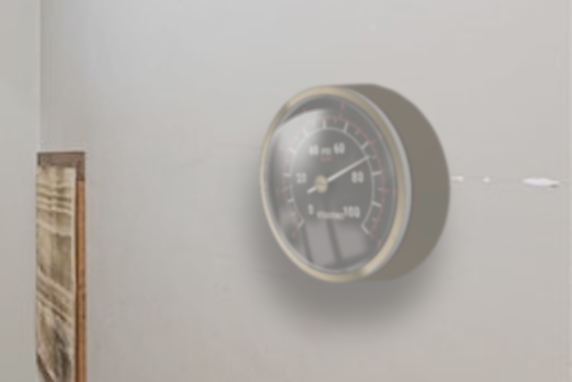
75 psi
